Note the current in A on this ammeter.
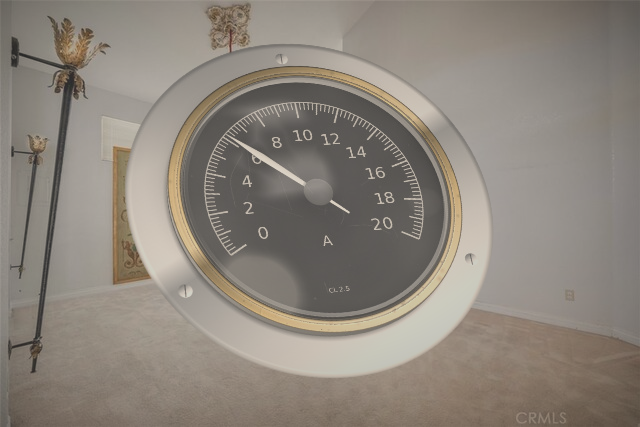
6 A
